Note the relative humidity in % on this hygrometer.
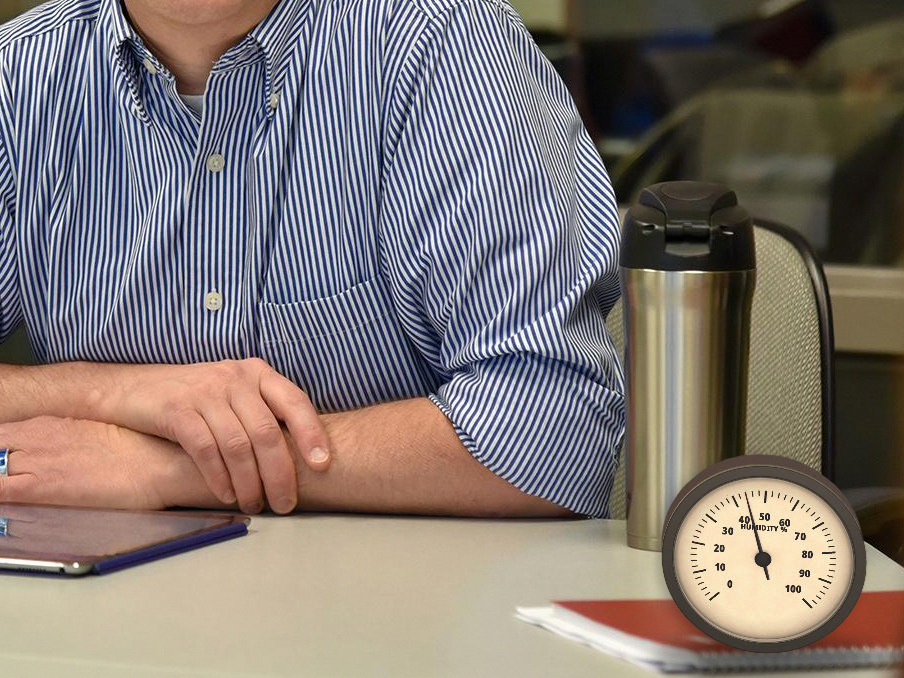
44 %
